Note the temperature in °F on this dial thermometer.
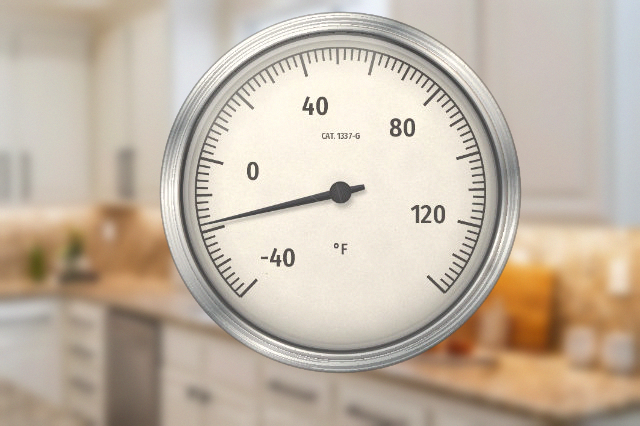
-18 °F
